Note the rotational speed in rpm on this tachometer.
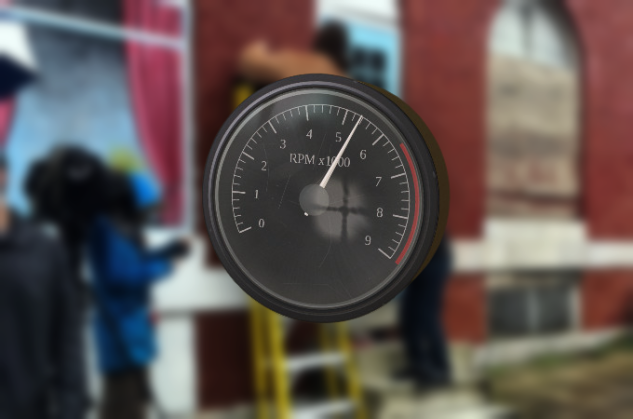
5400 rpm
